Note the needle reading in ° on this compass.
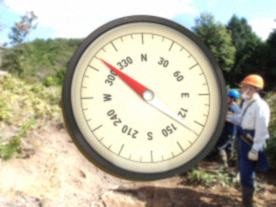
310 °
